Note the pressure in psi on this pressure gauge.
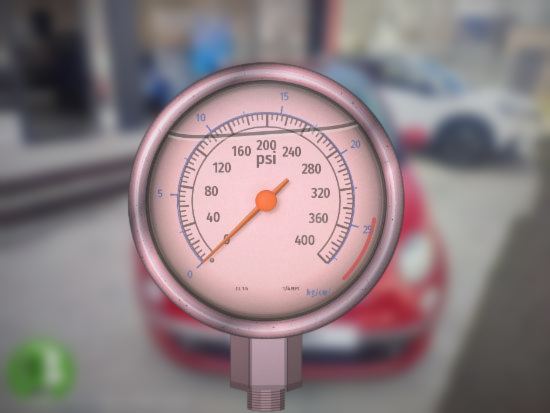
0 psi
